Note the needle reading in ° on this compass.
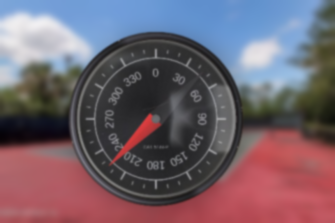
225 °
